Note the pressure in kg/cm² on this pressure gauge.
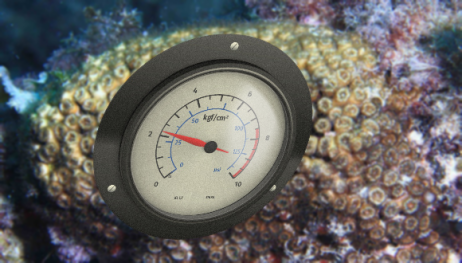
2.25 kg/cm²
